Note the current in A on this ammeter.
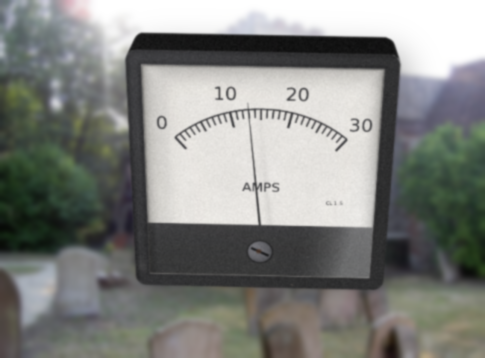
13 A
